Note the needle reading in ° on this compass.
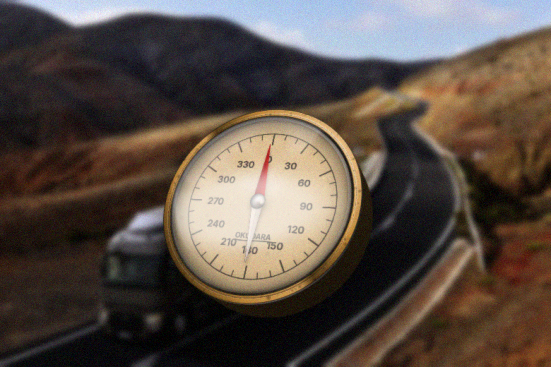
0 °
